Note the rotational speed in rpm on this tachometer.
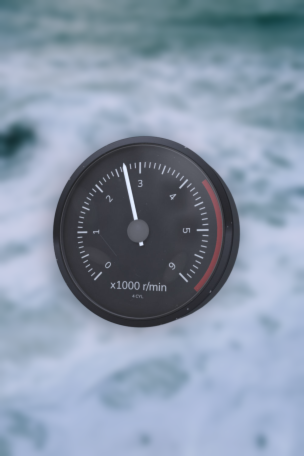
2700 rpm
